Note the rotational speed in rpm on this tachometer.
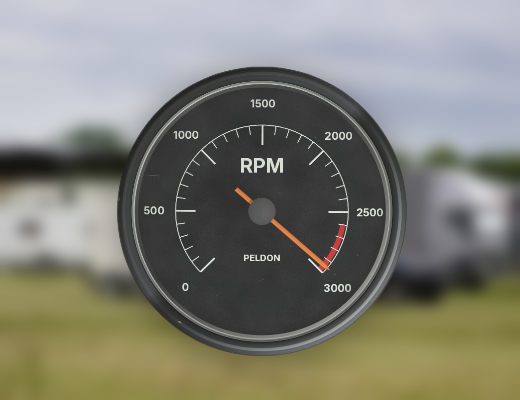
2950 rpm
